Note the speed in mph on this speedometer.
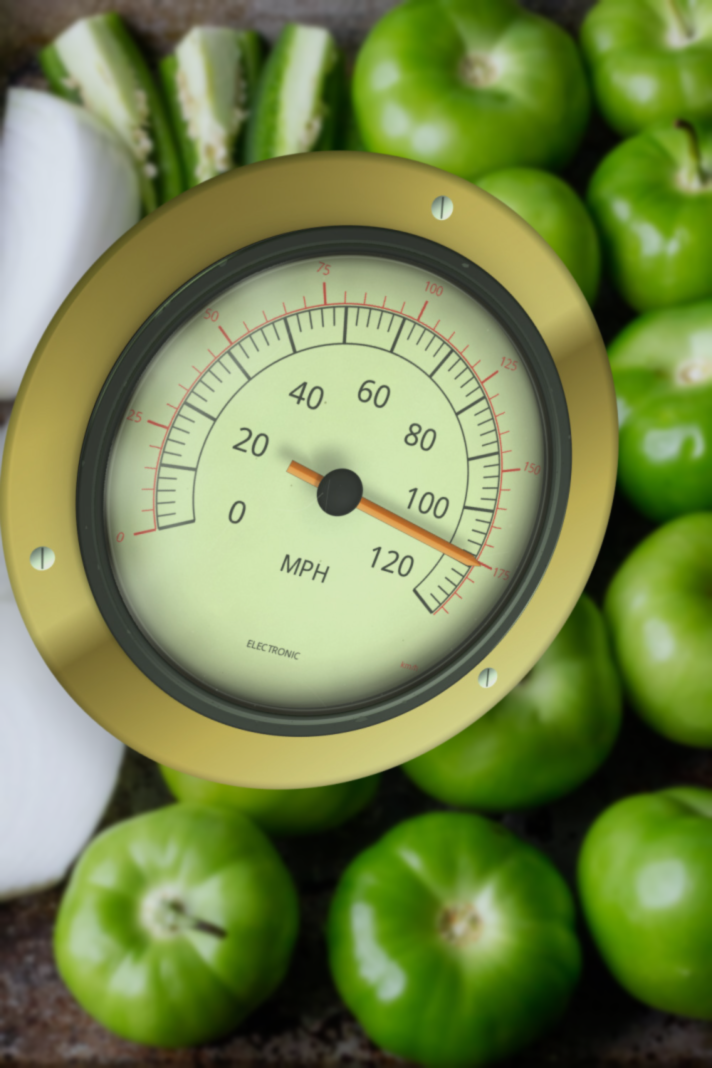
109 mph
